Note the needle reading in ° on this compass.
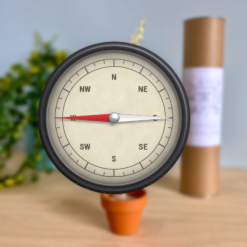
270 °
